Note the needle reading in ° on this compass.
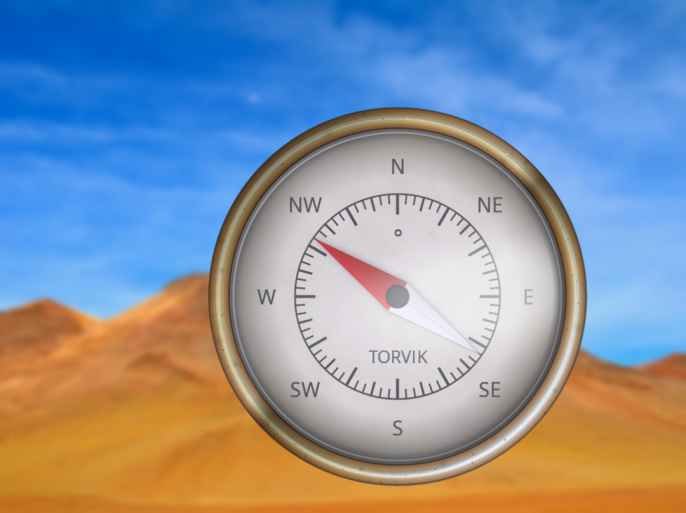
305 °
